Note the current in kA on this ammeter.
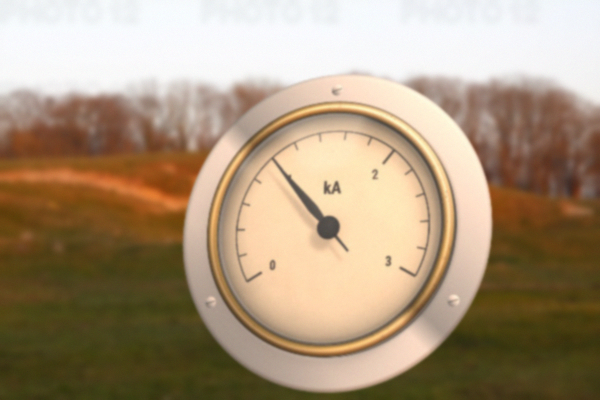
1 kA
